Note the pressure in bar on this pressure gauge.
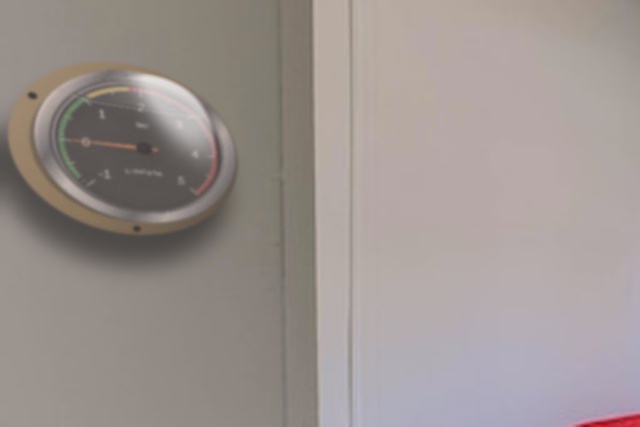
0 bar
